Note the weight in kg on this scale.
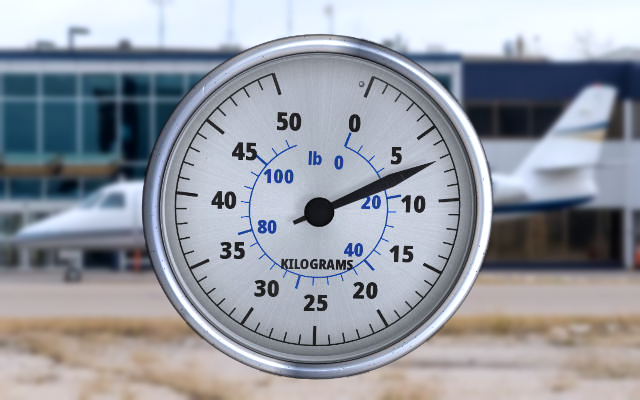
7 kg
